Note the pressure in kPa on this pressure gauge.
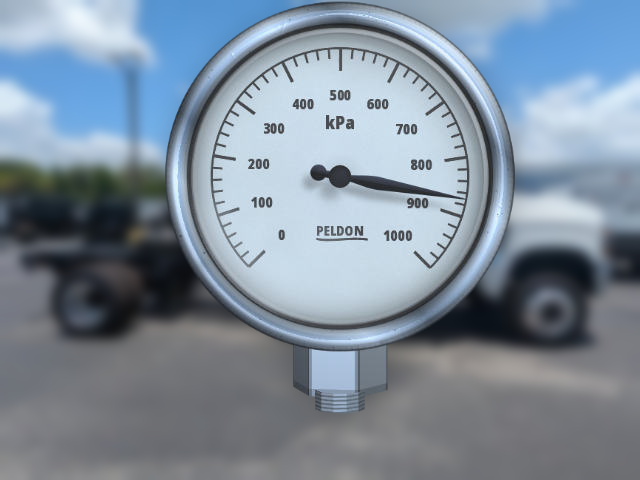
870 kPa
